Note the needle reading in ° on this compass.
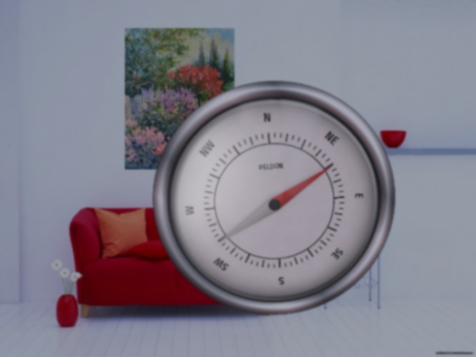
60 °
